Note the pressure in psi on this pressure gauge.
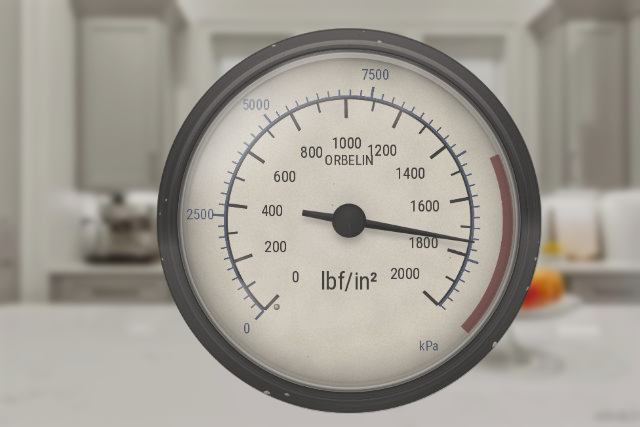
1750 psi
